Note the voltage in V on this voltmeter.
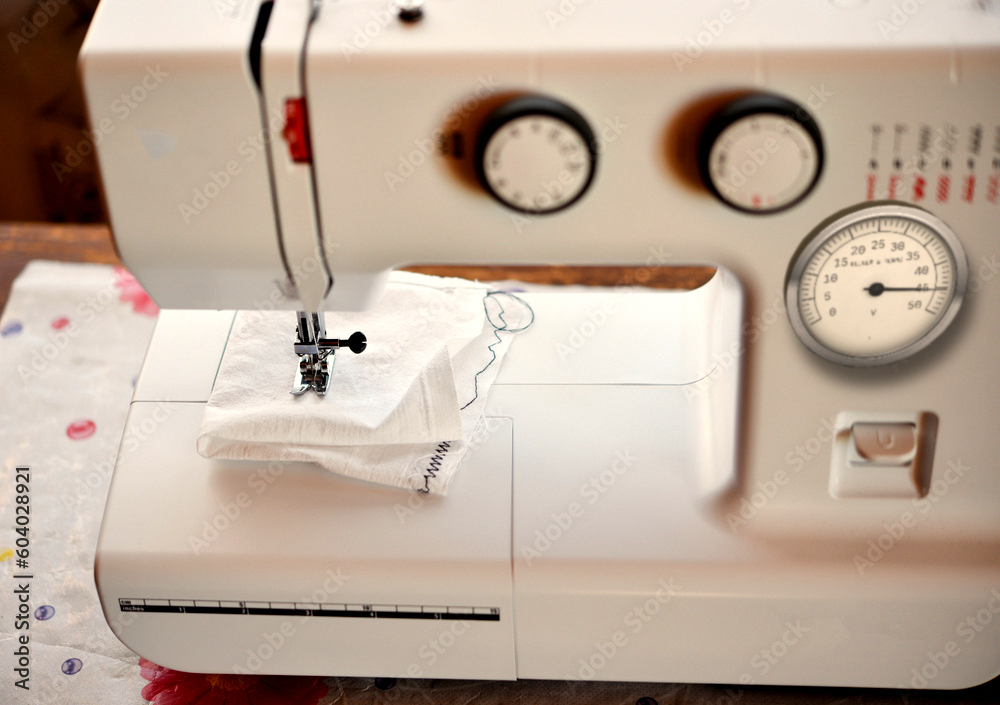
45 V
